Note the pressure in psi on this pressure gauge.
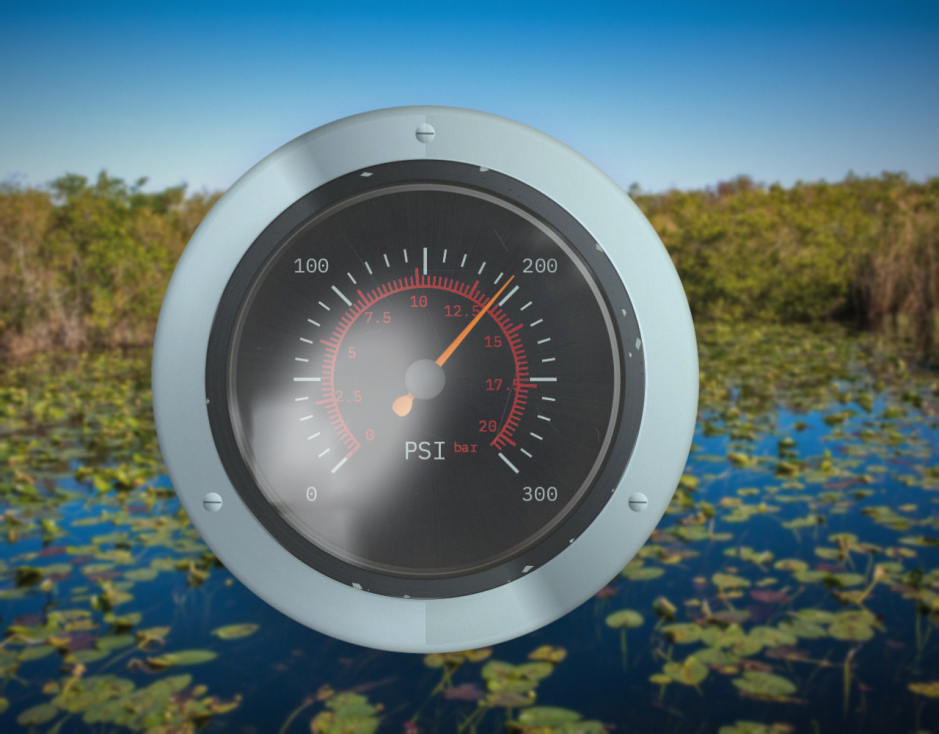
195 psi
